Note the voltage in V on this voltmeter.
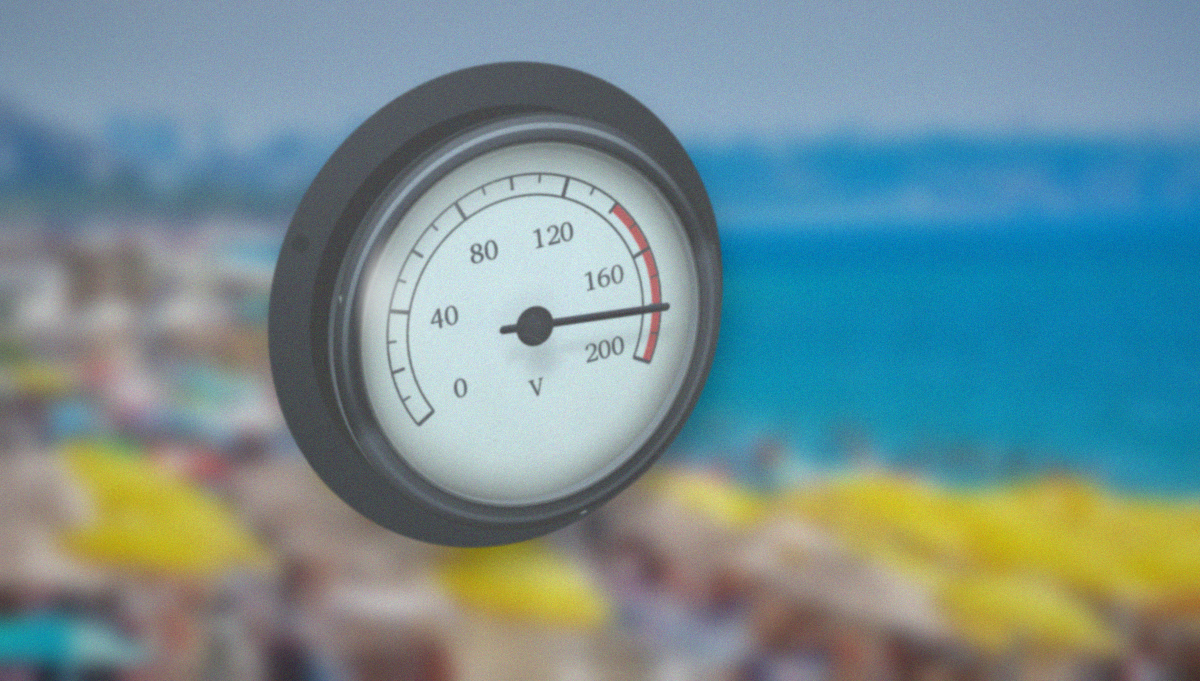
180 V
